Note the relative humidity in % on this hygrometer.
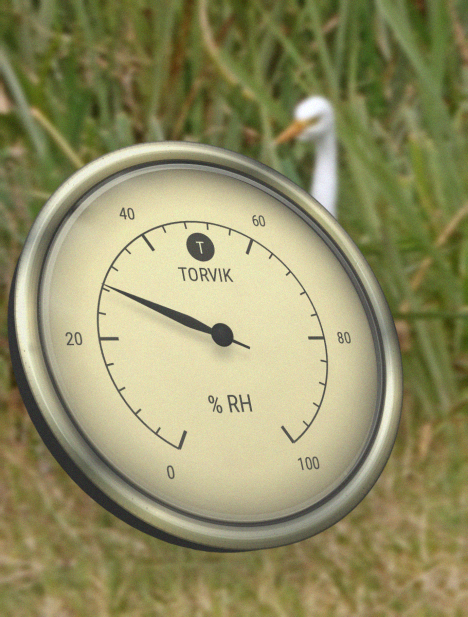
28 %
